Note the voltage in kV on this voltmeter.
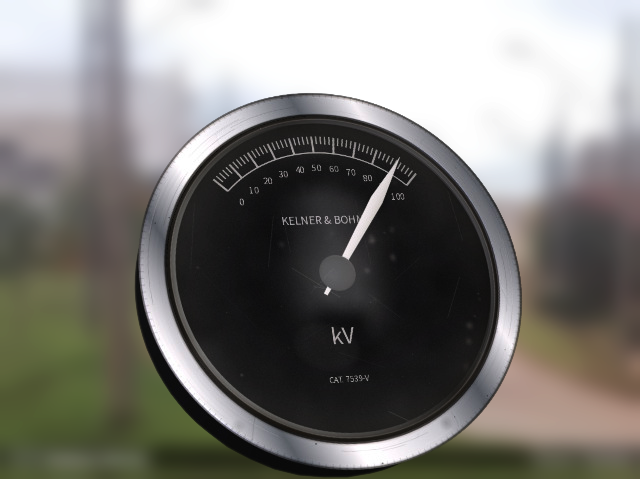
90 kV
